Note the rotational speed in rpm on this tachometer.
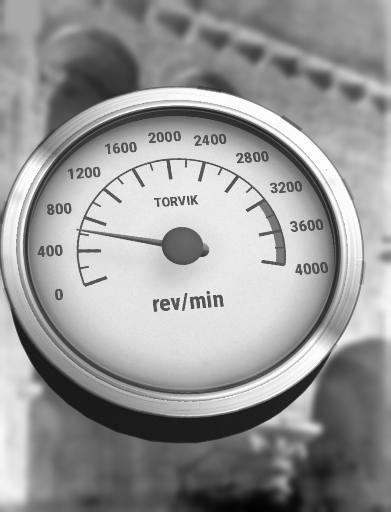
600 rpm
